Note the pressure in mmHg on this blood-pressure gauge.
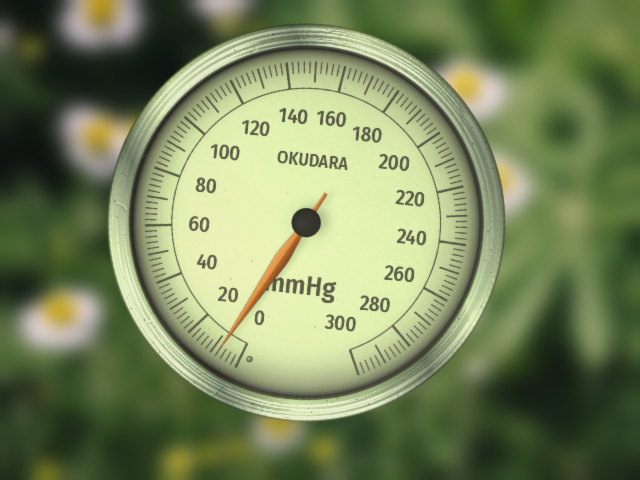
8 mmHg
